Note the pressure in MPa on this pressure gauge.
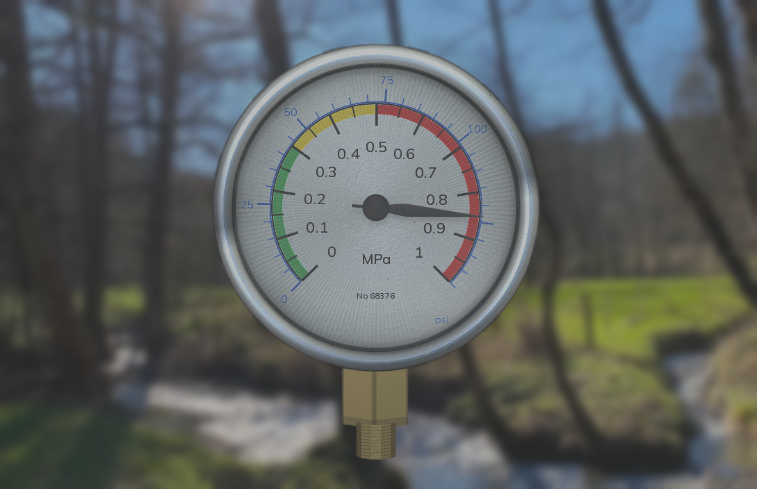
0.85 MPa
